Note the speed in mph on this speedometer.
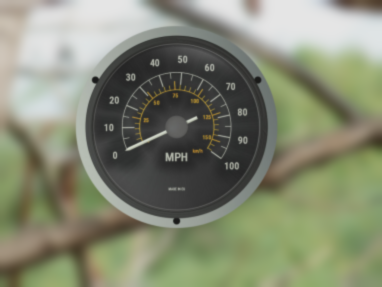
0 mph
